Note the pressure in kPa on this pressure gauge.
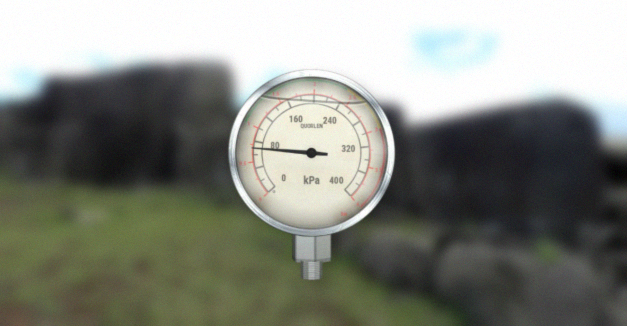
70 kPa
